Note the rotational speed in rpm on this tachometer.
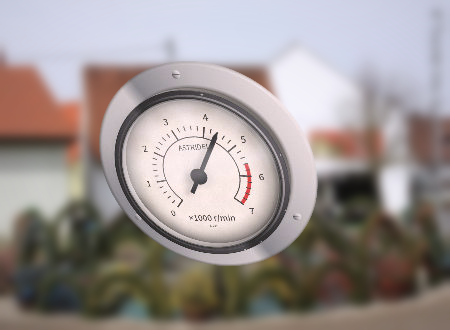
4400 rpm
